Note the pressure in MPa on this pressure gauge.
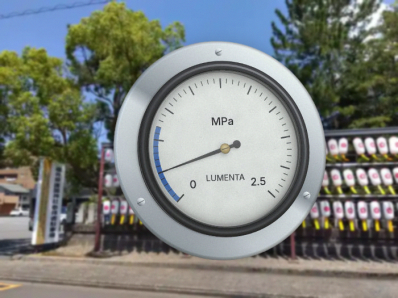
0.25 MPa
